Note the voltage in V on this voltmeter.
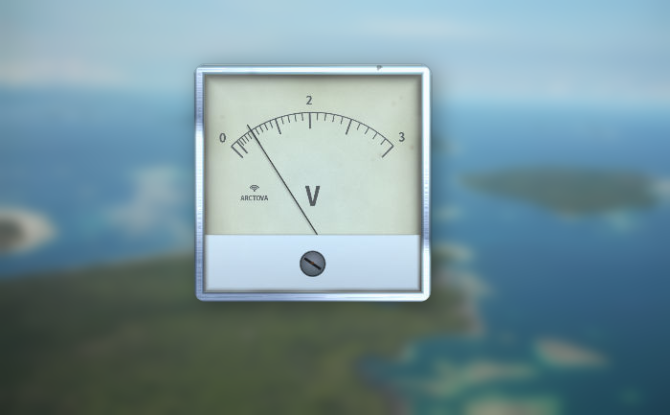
1 V
